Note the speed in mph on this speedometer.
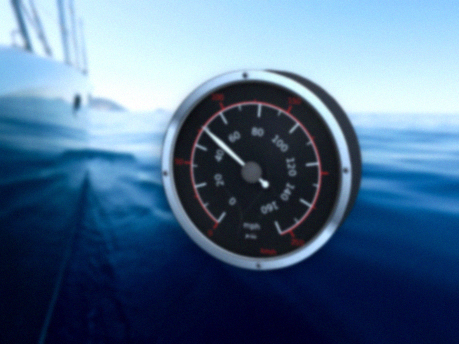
50 mph
